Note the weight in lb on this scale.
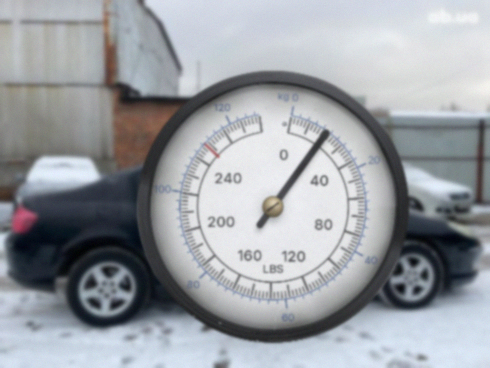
20 lb
